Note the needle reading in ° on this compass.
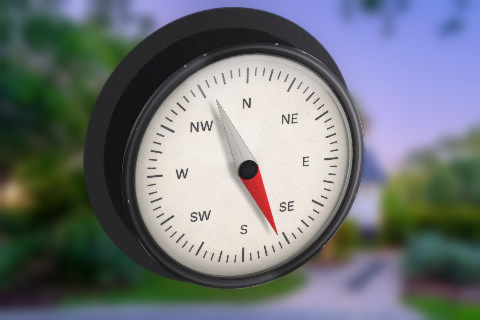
155 °
